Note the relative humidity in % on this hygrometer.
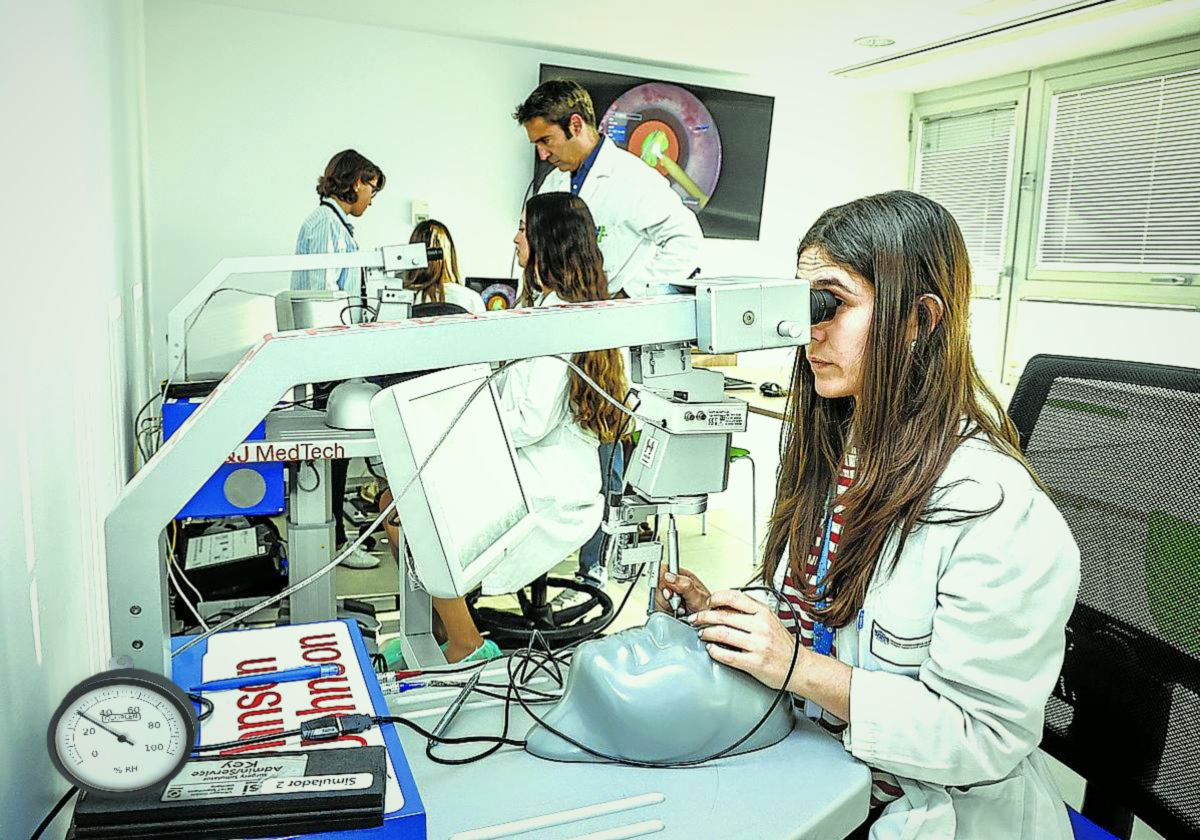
30 %
